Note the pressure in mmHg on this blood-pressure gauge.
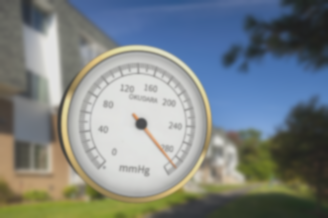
290 mmHg
